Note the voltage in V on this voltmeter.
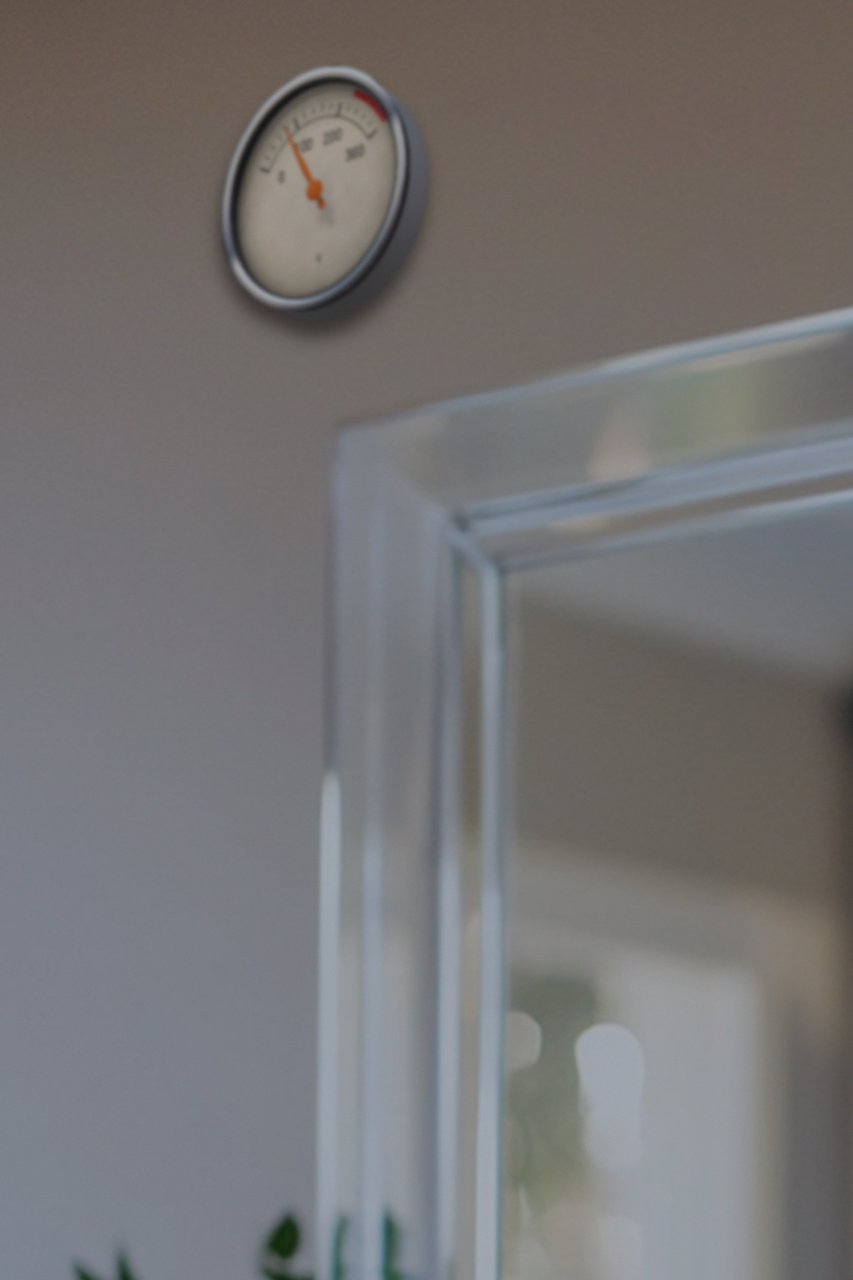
80 V
